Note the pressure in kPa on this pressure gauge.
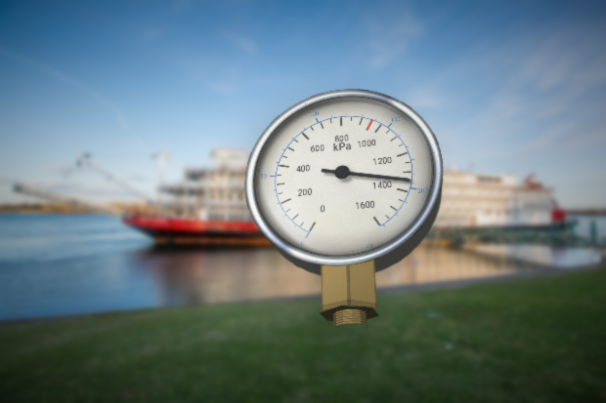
1350 kPa
